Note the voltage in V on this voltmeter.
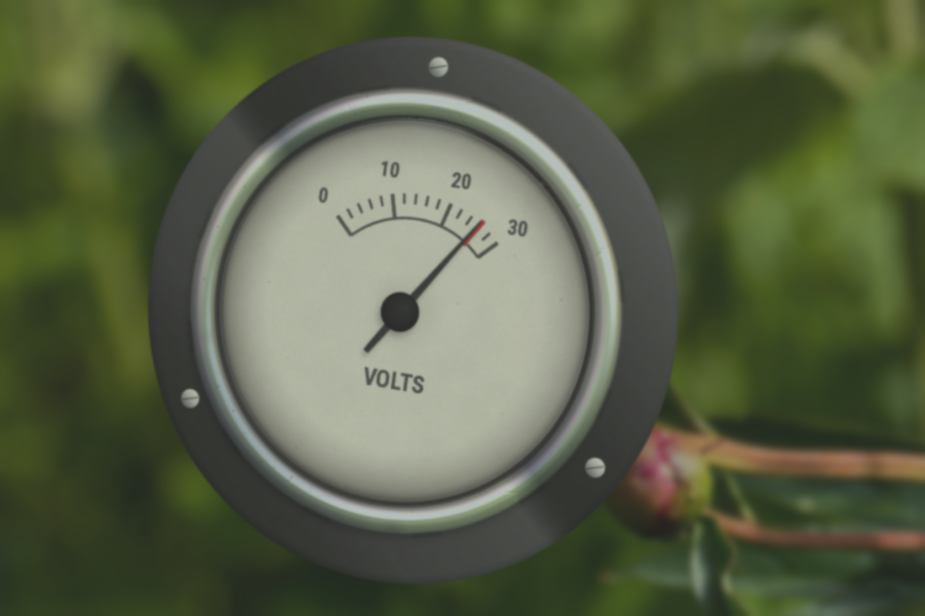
26 V
